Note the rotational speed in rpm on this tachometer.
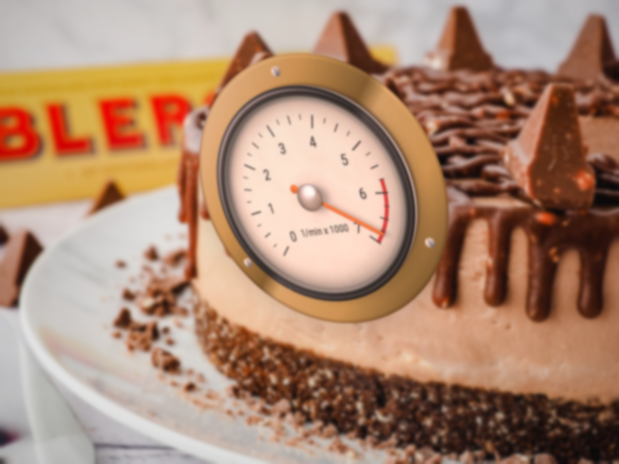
6750 rpm
